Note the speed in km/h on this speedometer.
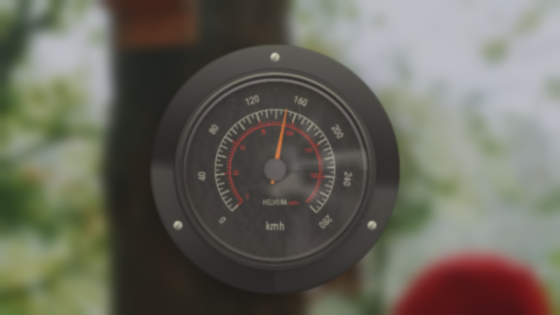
150 km/h
